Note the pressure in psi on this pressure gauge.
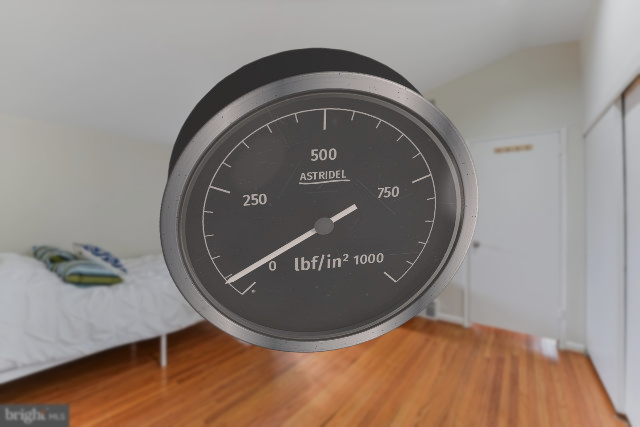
50 psi
